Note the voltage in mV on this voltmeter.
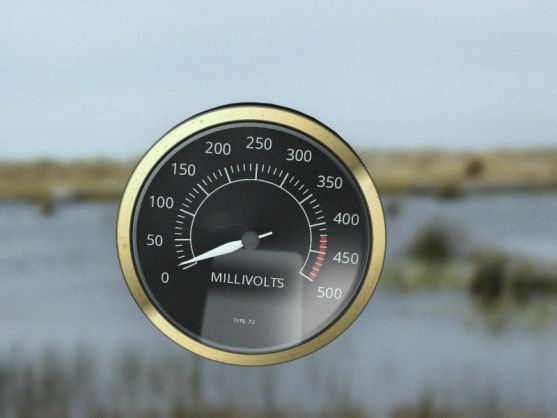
10 mV
